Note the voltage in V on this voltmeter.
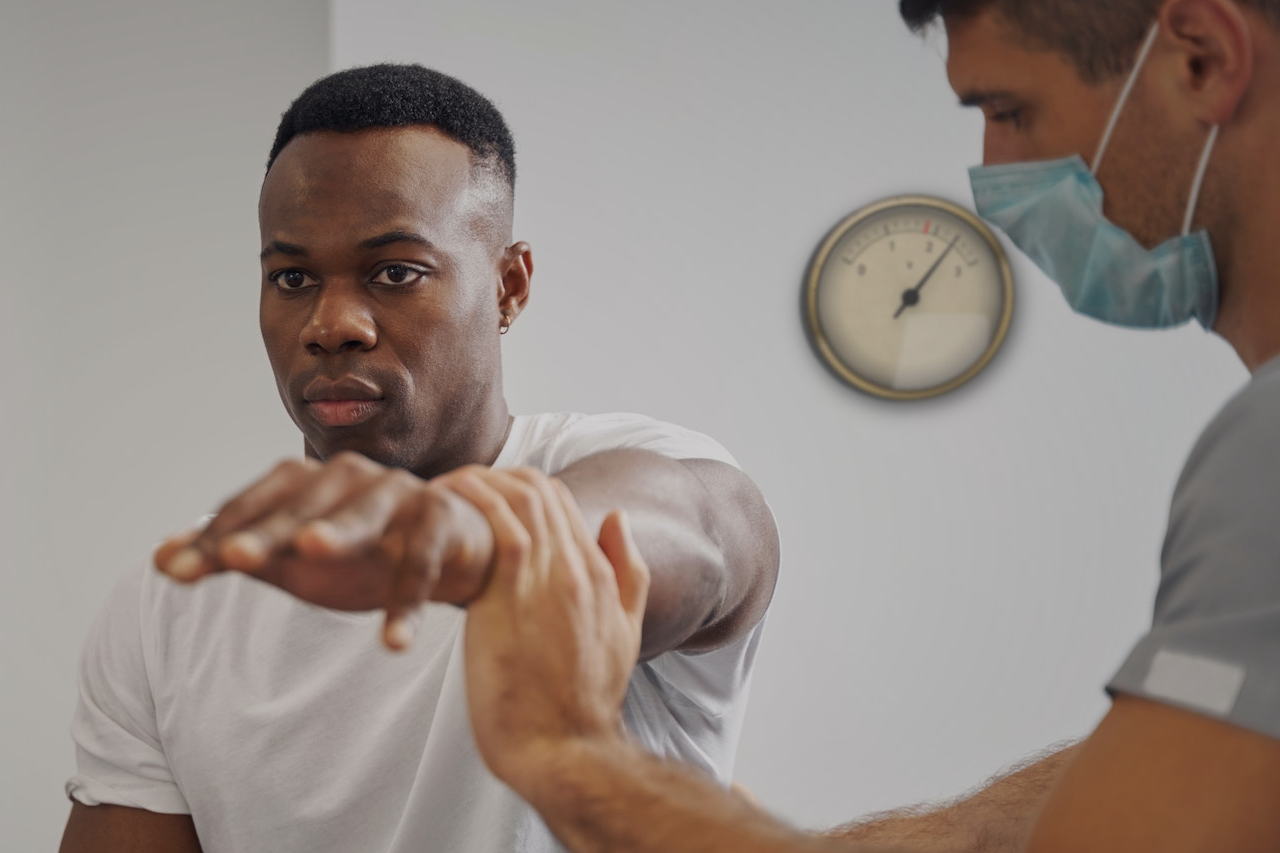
2.4 V
